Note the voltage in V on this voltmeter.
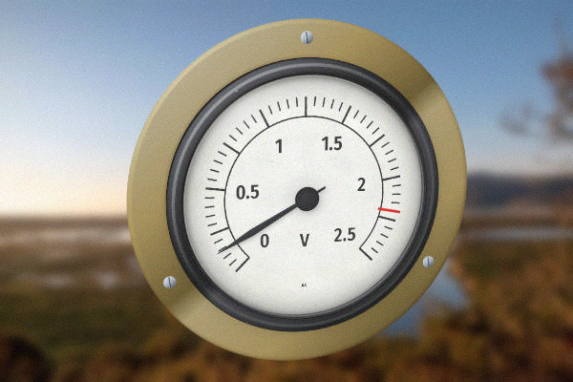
0.15 V
